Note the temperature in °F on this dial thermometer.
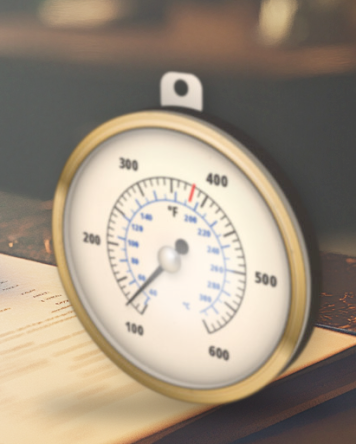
120 °F
